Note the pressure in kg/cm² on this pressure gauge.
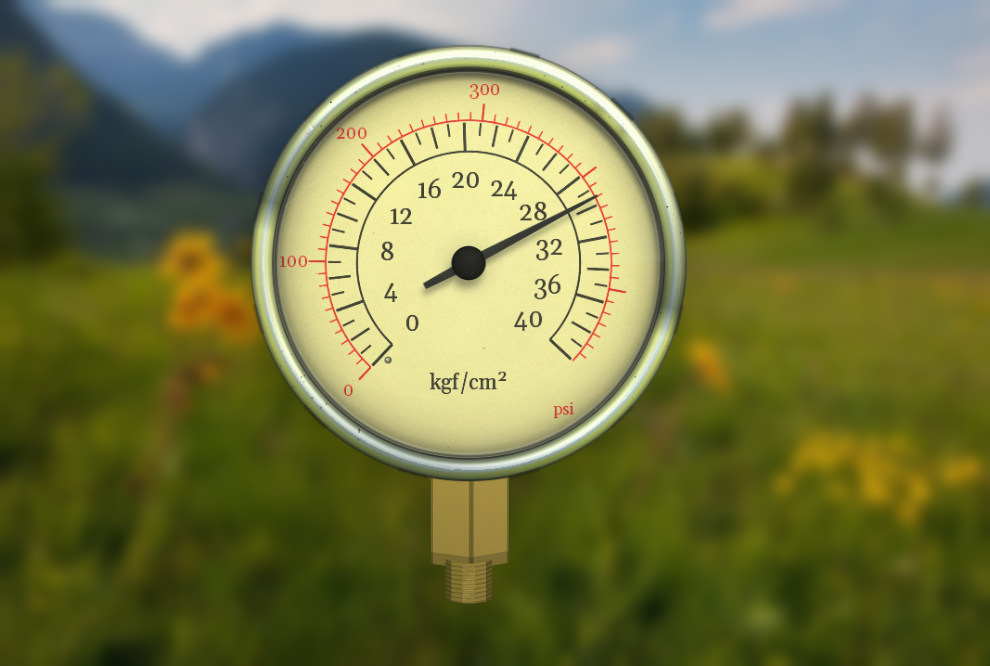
29.5 kg/cm²
